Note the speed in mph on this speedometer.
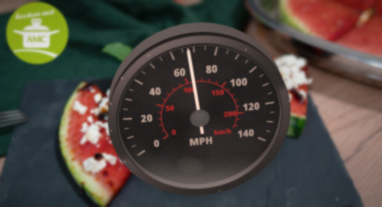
67.5 mph
